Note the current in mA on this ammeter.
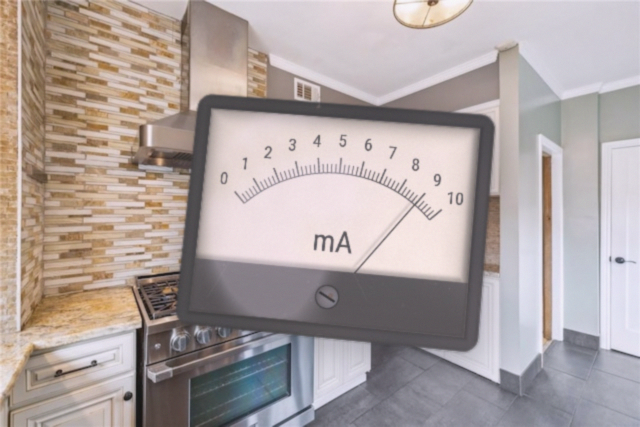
9 mA
